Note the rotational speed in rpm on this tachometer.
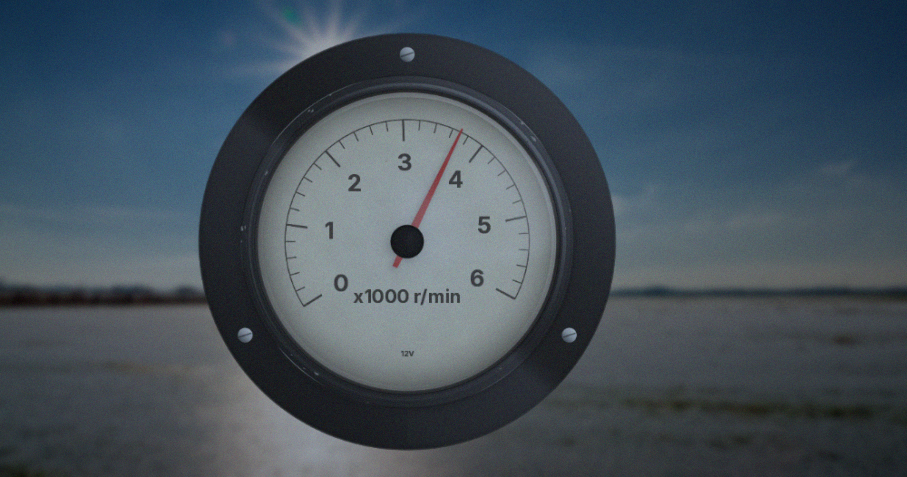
3700 rpm
